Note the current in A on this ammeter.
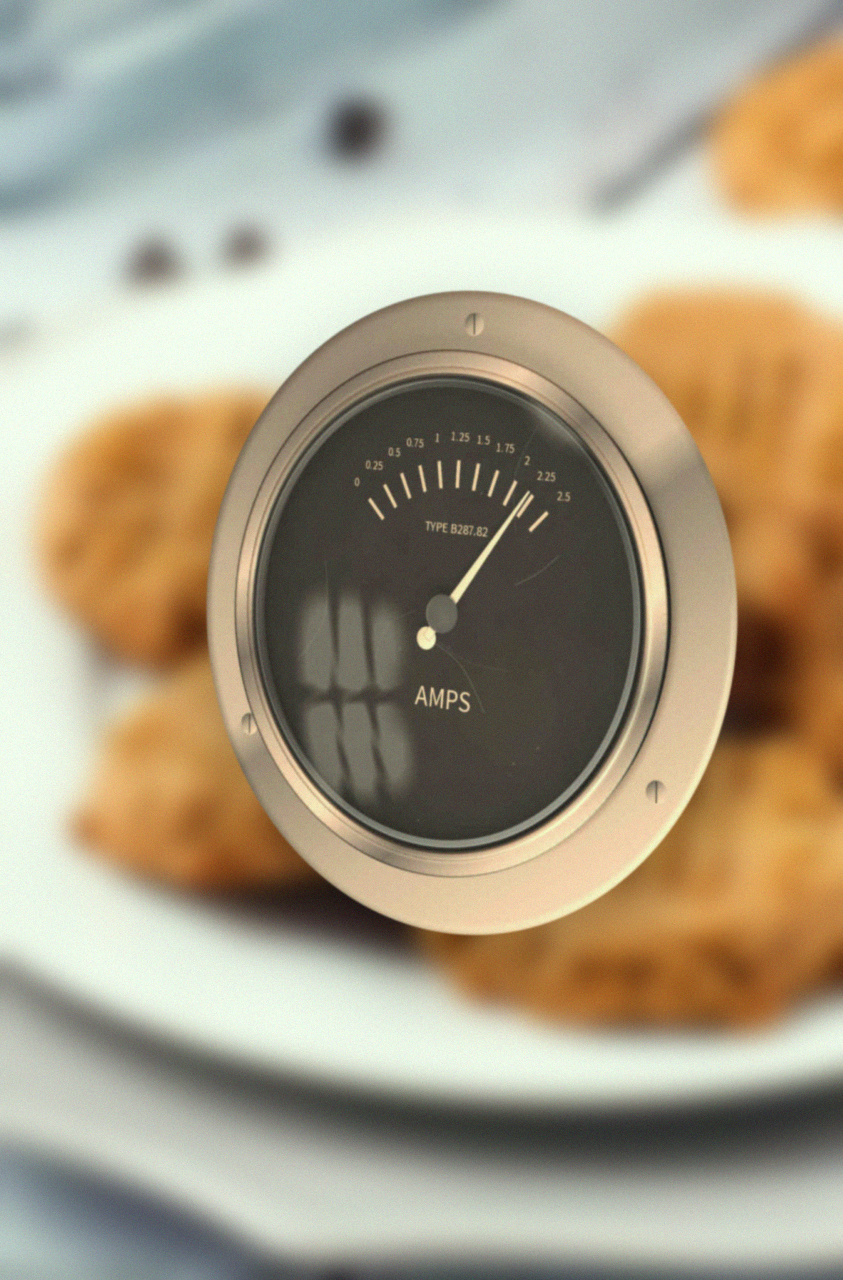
2.25 A
